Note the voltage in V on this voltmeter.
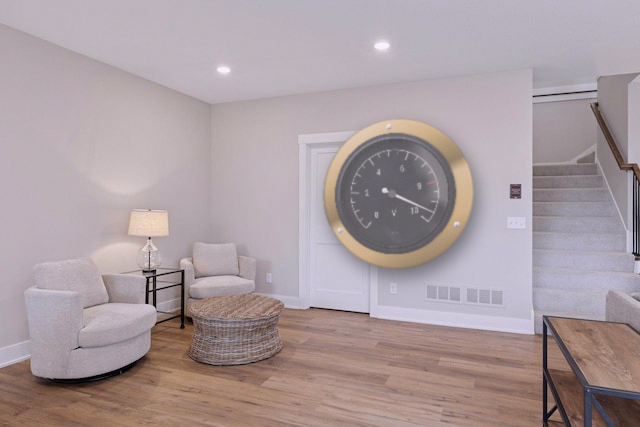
9.5 V
